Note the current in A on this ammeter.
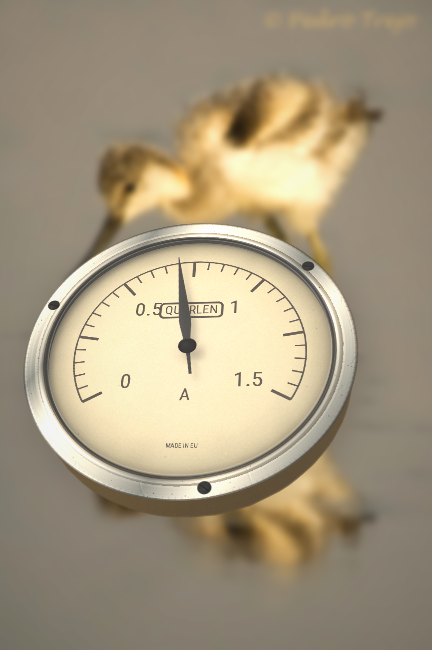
0.7 A
